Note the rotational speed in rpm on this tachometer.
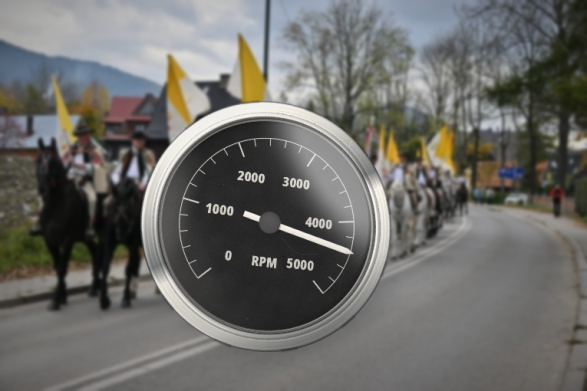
4400 rpm
